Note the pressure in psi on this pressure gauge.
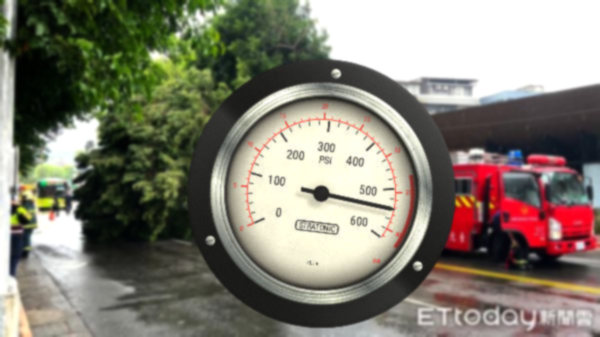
540 psi
